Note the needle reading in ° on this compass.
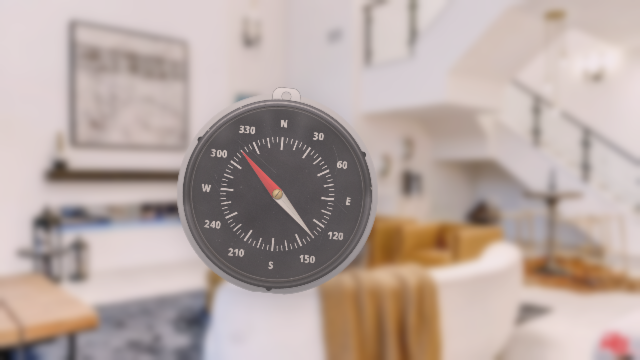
315 °
